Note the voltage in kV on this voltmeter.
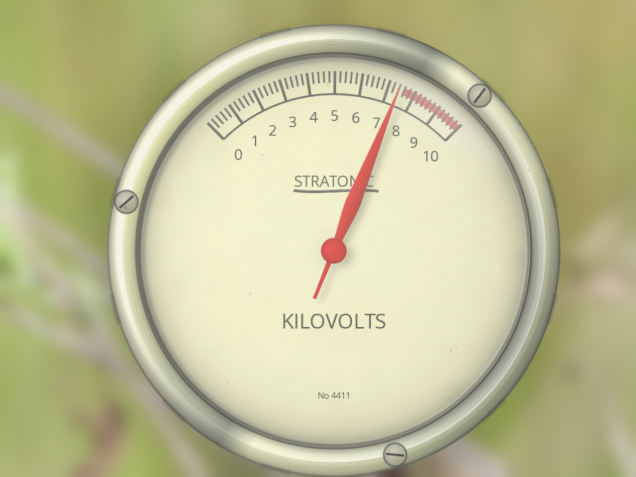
7.4 kV
